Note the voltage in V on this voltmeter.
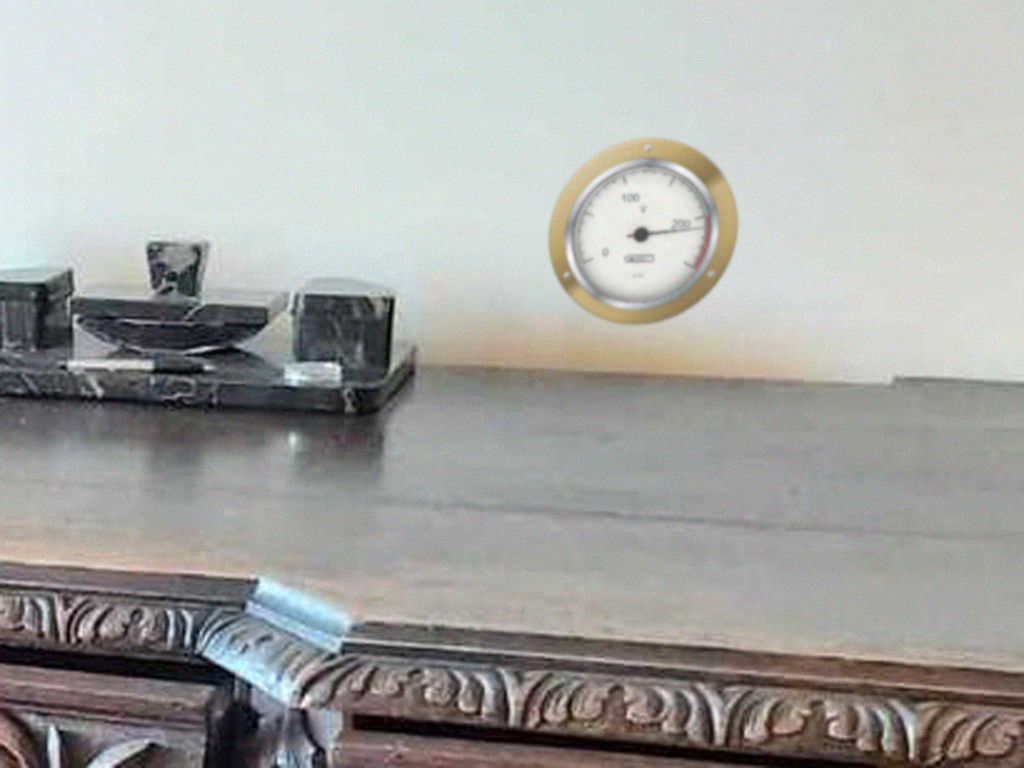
210 V
